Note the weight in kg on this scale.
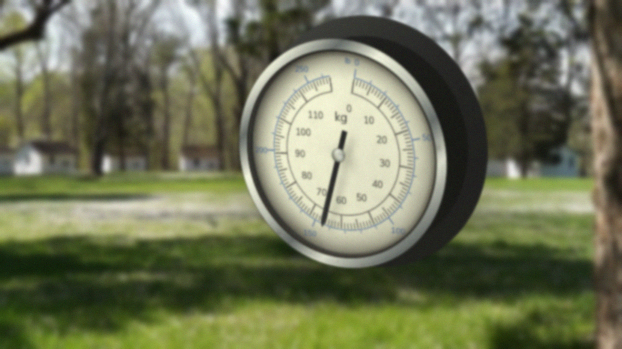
65 kg
